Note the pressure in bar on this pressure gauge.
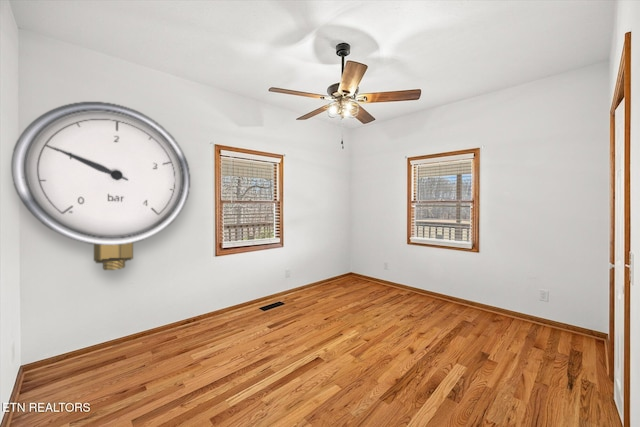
1 bar
